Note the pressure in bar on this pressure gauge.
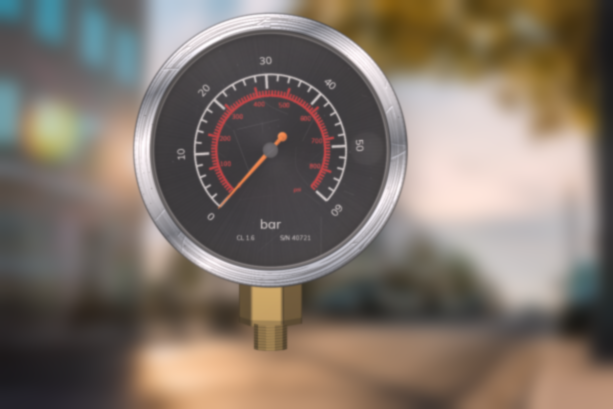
0 bar
